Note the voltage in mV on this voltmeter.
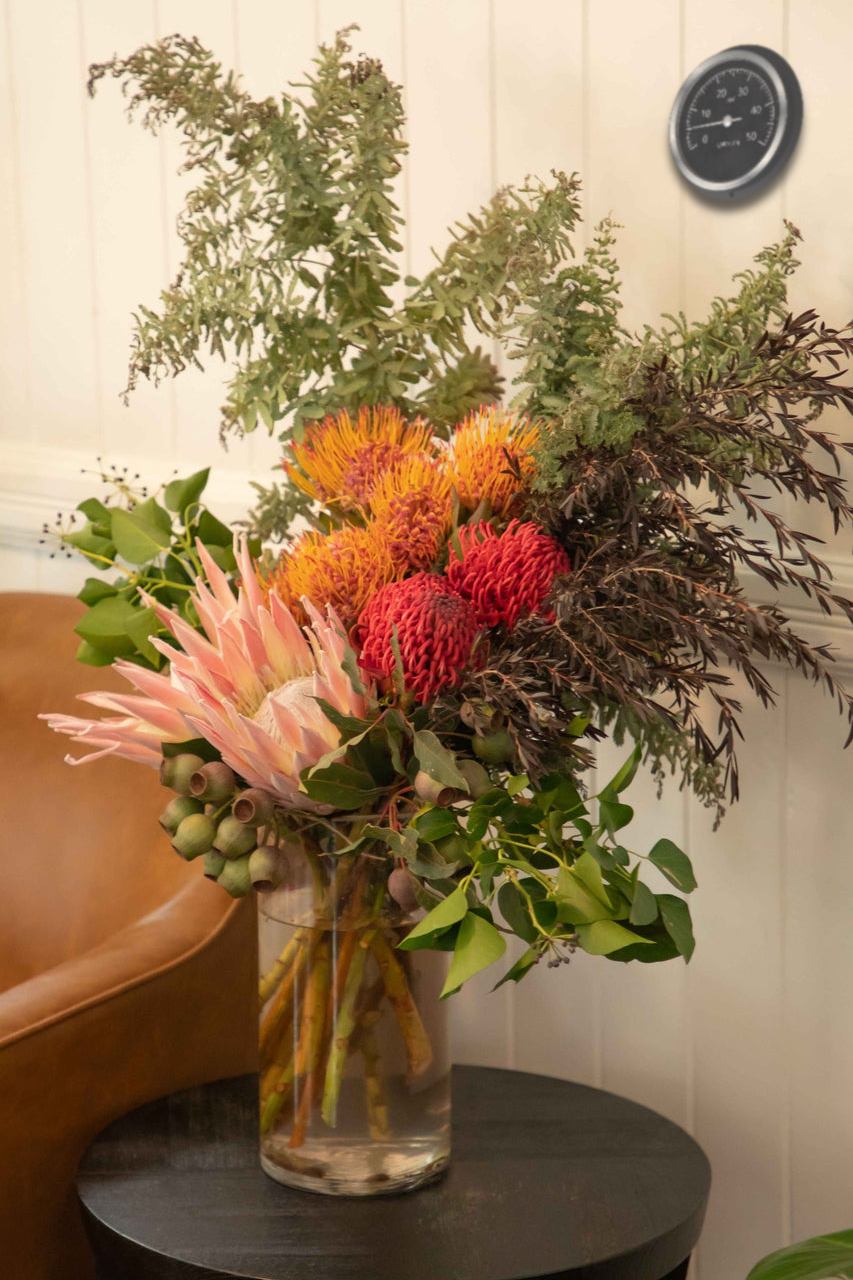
5 mV
